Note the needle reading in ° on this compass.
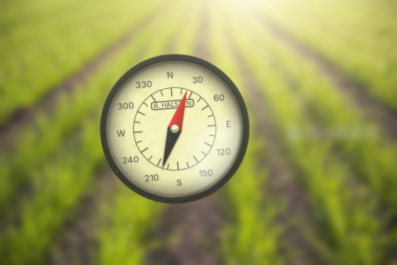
22.5 °
